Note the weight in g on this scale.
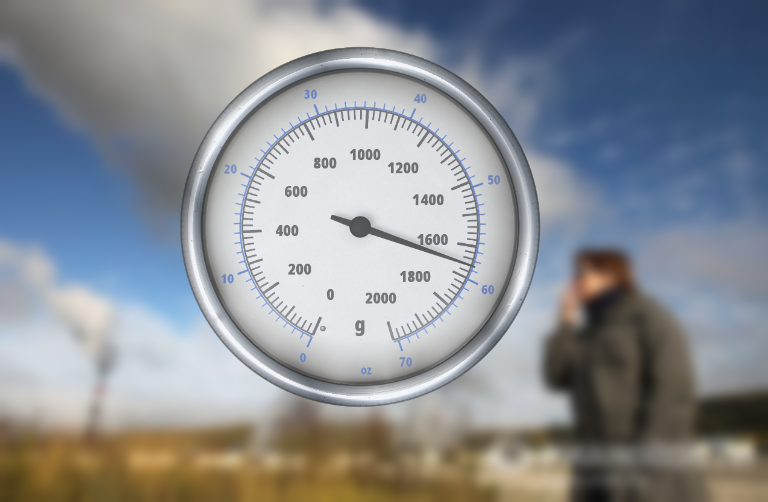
1660 g
